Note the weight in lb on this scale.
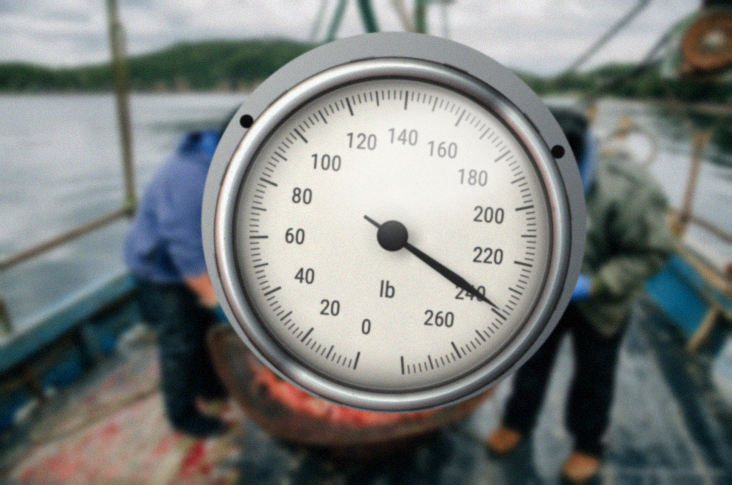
238 lb
